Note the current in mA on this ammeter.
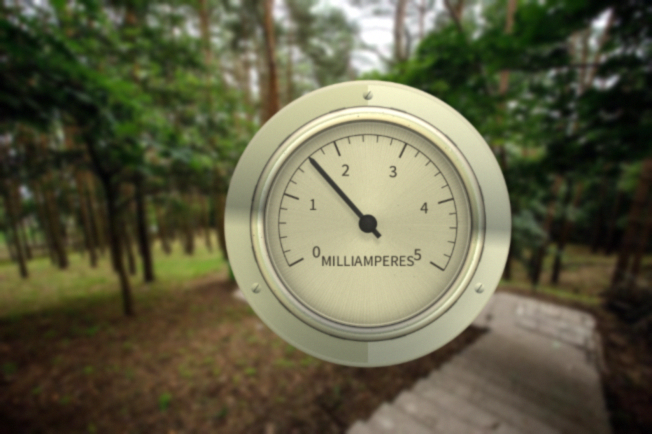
1.6 mA
